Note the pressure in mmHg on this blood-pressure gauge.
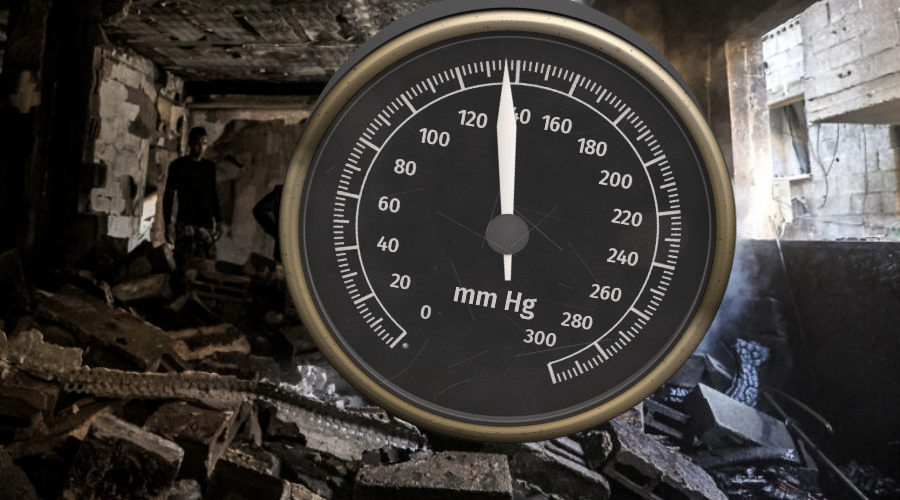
136 mmHg
